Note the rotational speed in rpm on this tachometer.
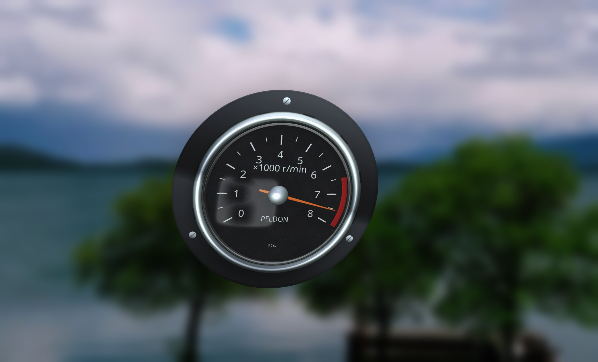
7500 rpm
